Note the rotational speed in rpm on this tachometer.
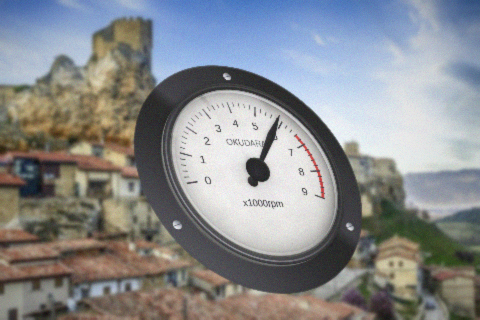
5800 rpm
